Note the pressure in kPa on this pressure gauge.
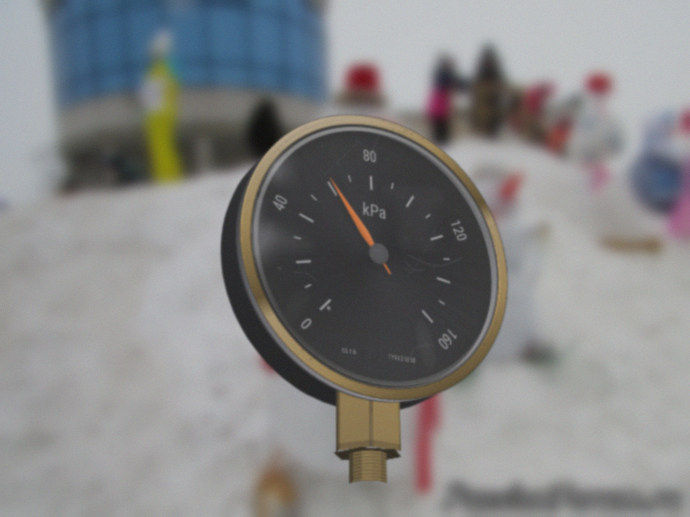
60 kPa
